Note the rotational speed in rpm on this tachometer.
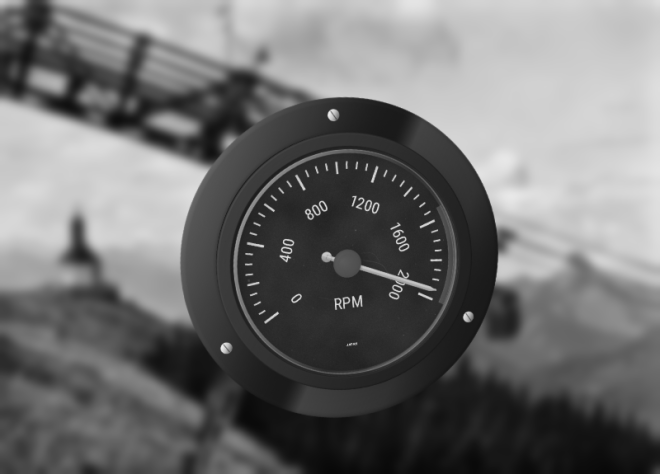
1950 rpm
